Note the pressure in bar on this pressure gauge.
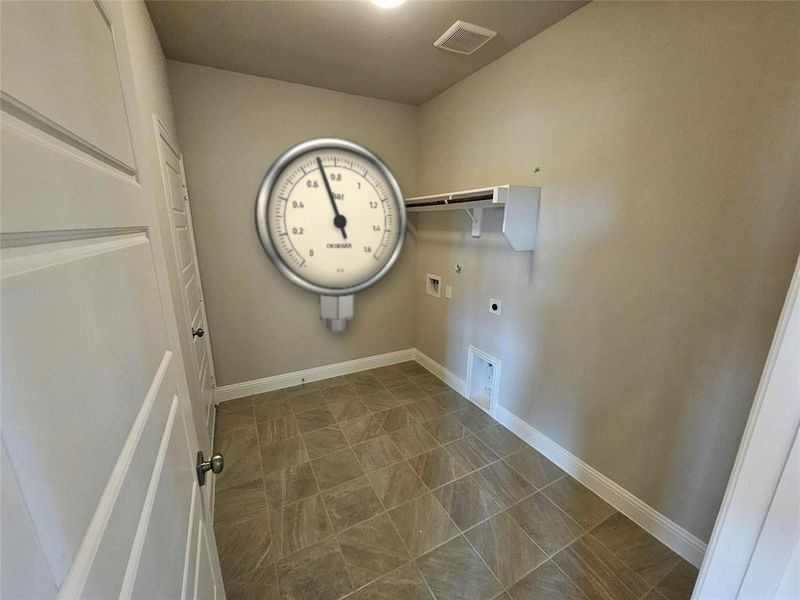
0.7 bar
